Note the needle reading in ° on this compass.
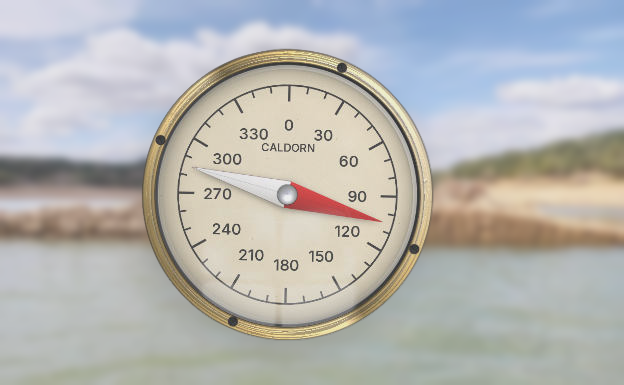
105 °
